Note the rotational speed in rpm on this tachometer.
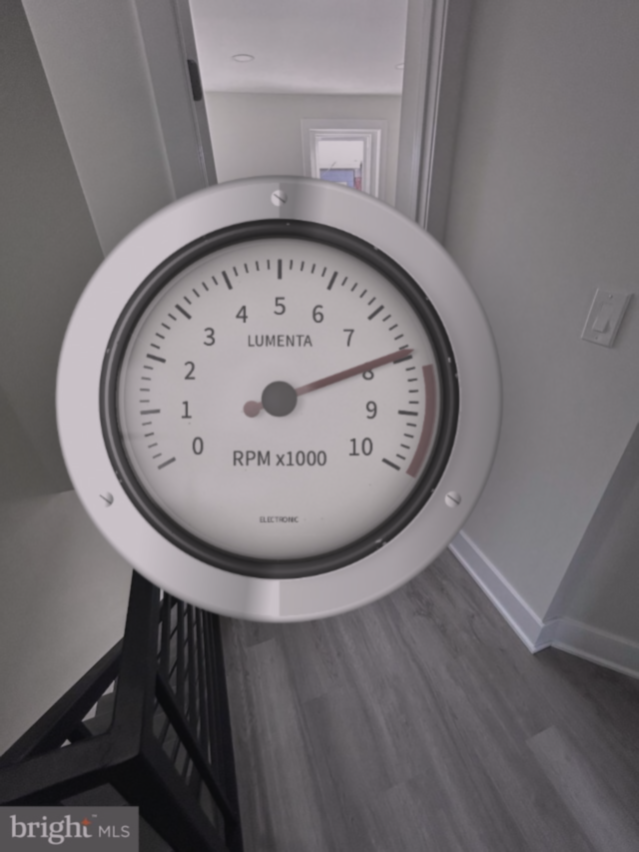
7900 rpm
